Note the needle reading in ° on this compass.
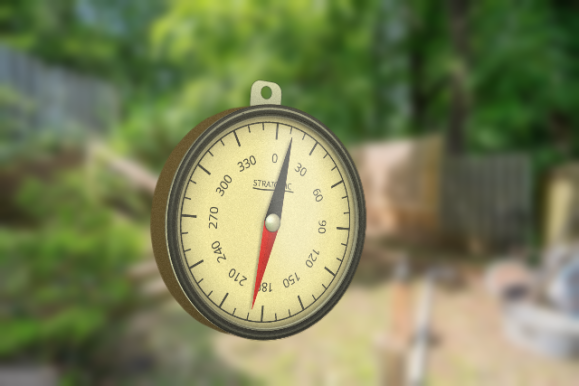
190 °
